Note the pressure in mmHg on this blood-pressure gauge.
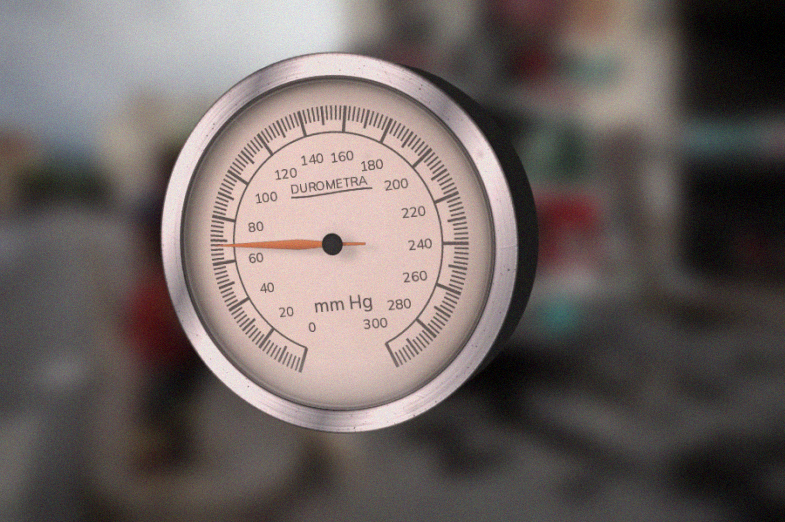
68 mmHg
